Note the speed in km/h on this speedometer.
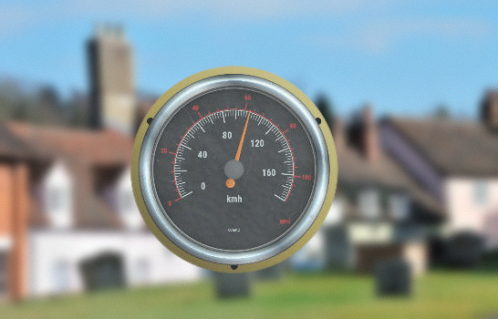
100 km/h
